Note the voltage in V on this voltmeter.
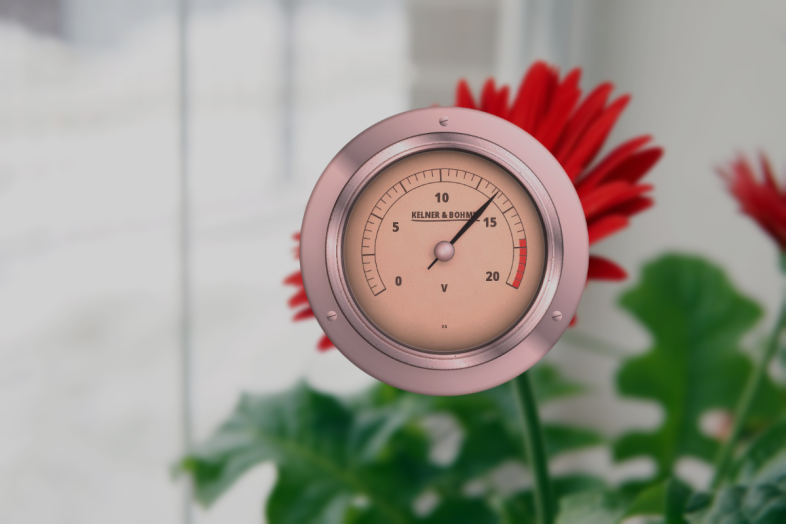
13.75 V
